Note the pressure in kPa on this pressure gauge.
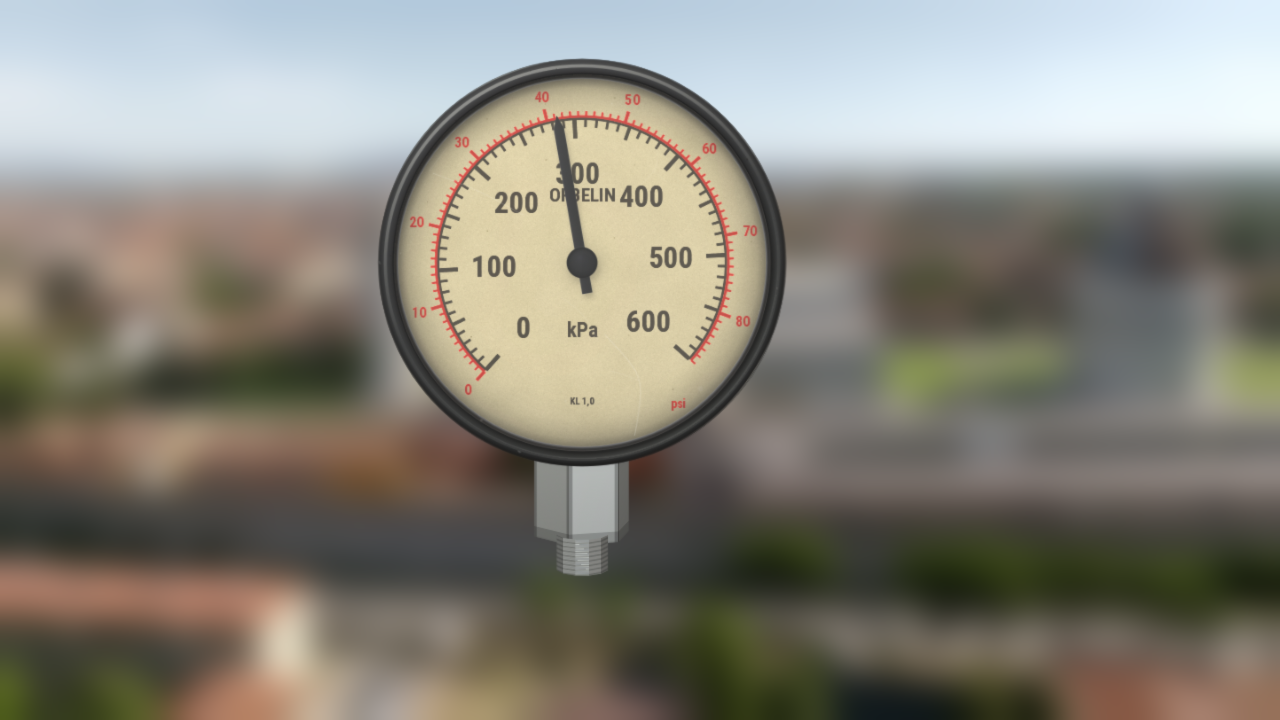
285 kPa
